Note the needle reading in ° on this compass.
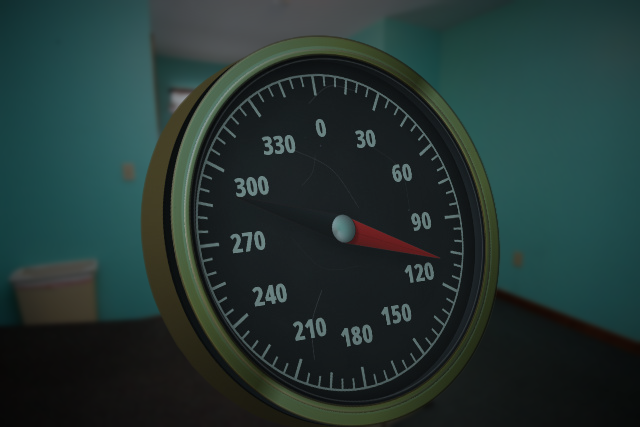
110 °
